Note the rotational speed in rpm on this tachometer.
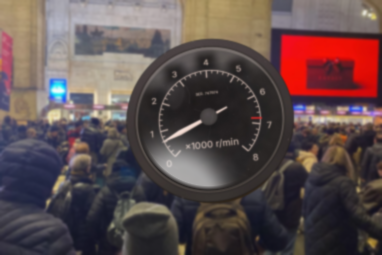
600 rpm
